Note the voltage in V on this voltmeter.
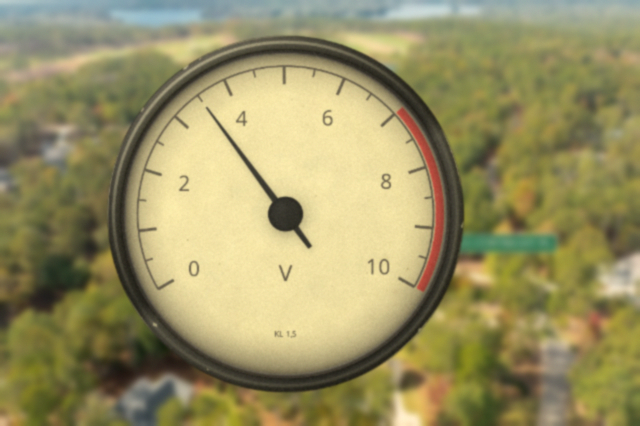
3.5 V
